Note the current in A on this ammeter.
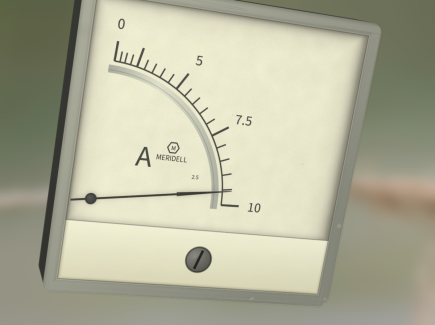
9.5 A
